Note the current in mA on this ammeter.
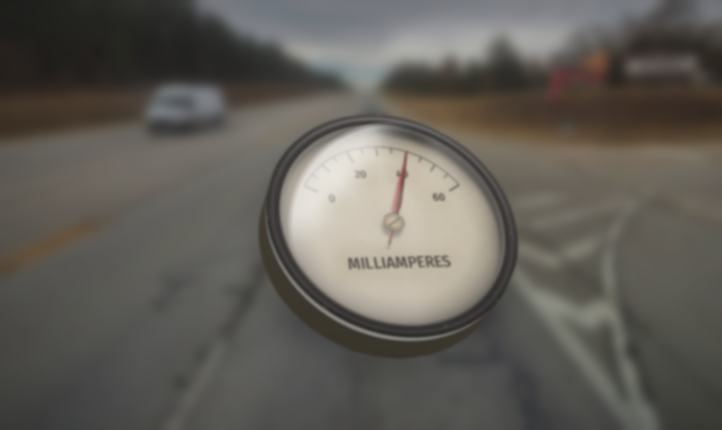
40 mA
